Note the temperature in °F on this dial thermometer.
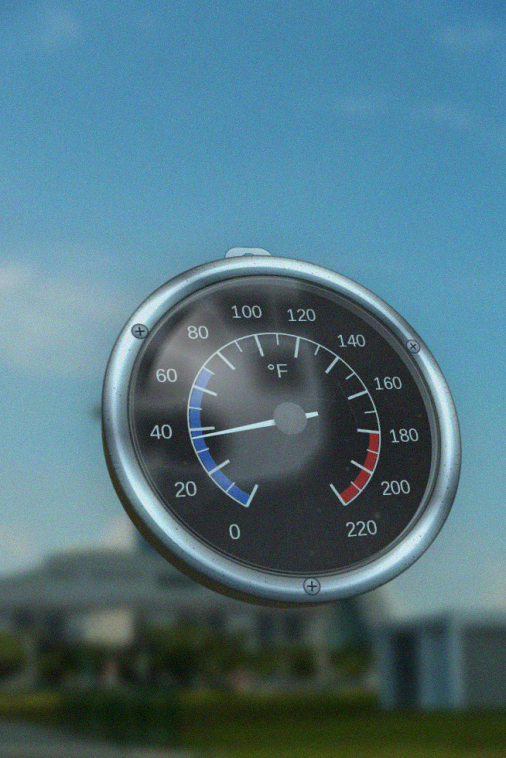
35 °F
